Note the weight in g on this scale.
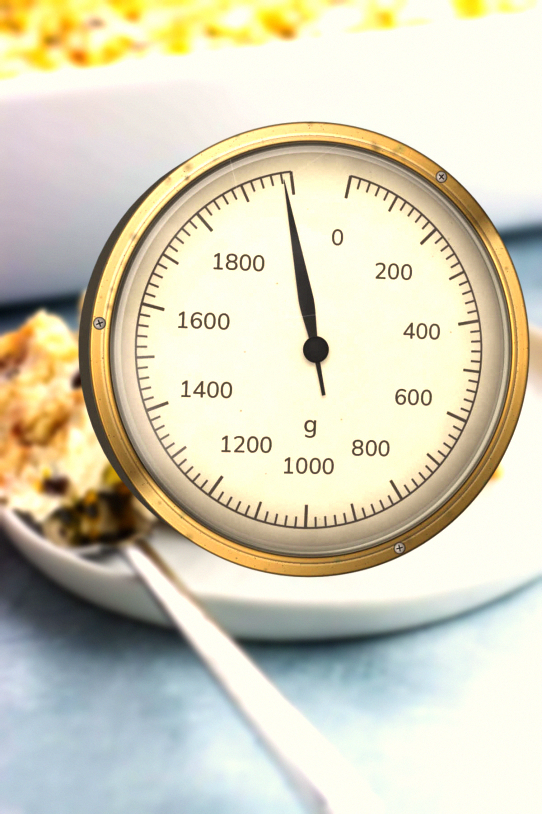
1980 g
